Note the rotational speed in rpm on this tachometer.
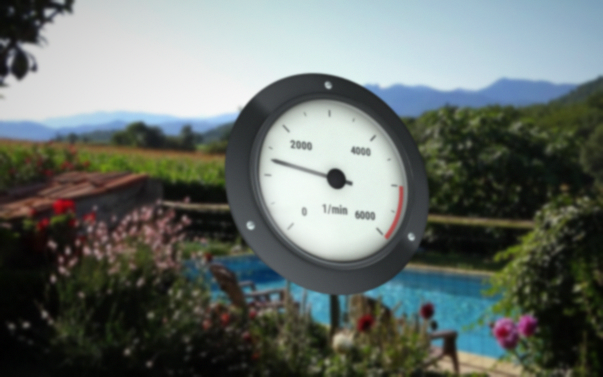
1250 rpm
